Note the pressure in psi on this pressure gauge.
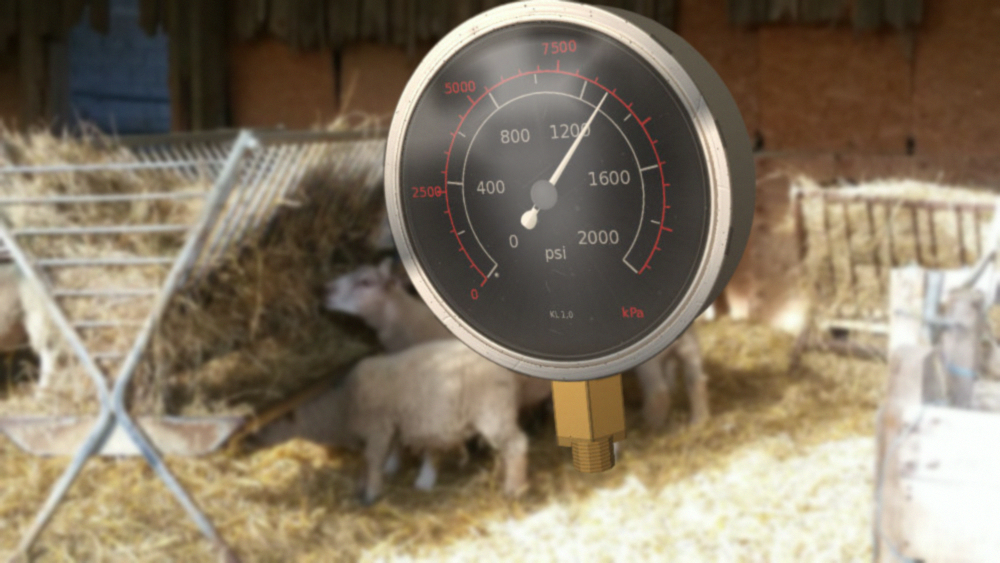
1300 psi
